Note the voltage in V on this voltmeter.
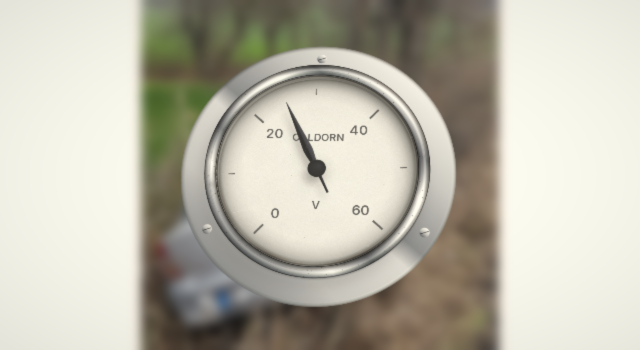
25 V
